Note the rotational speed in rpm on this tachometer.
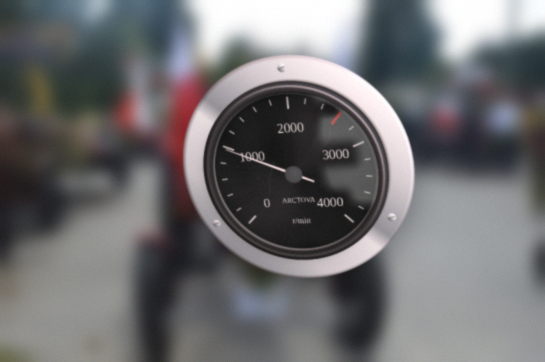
1000 rpm
